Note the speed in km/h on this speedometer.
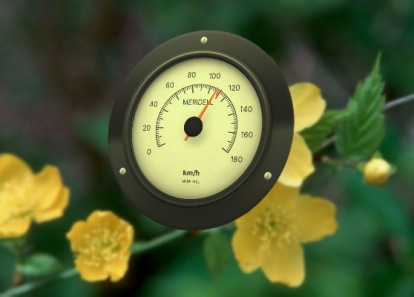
110 km/h
